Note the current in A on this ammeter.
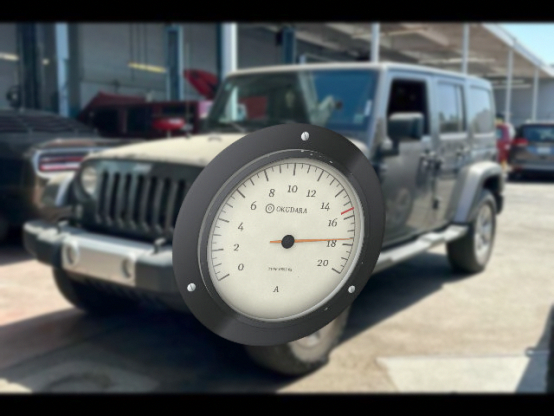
17.5 A
